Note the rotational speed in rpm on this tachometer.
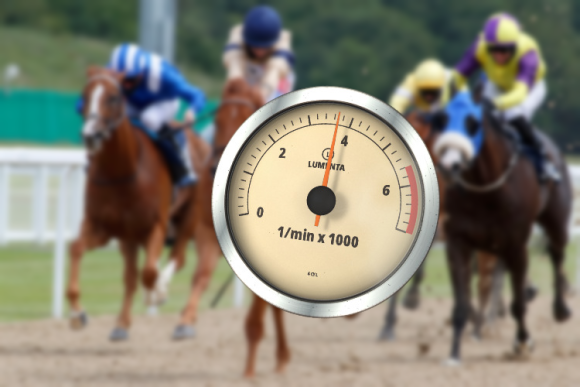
3700 rpm
